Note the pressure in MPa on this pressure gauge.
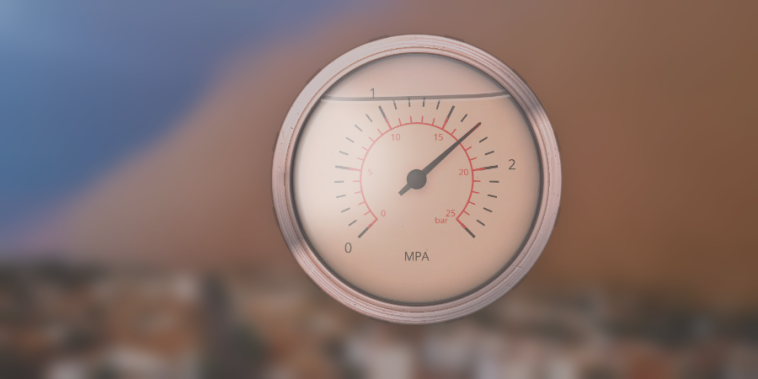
1.7 MPa
